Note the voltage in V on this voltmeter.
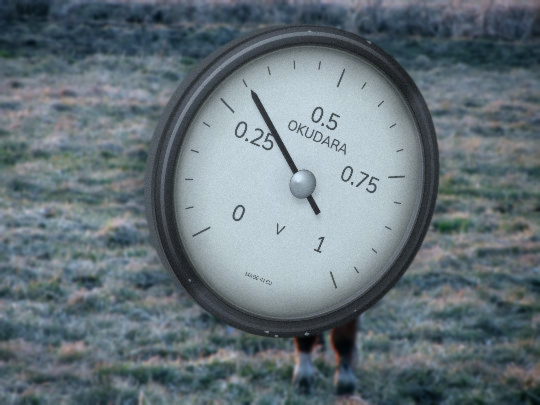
0.3 V
